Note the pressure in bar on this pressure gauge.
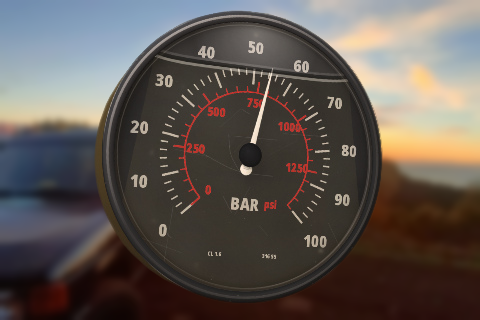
54 bar
